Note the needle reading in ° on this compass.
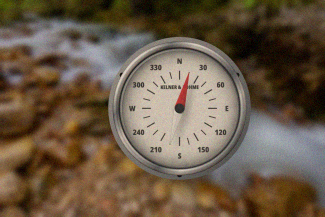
15 °
